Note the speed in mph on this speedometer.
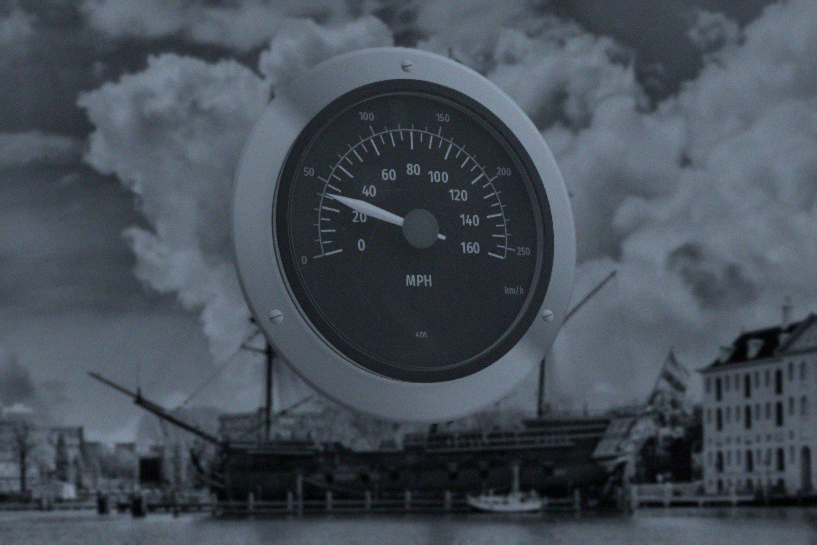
25 mph
